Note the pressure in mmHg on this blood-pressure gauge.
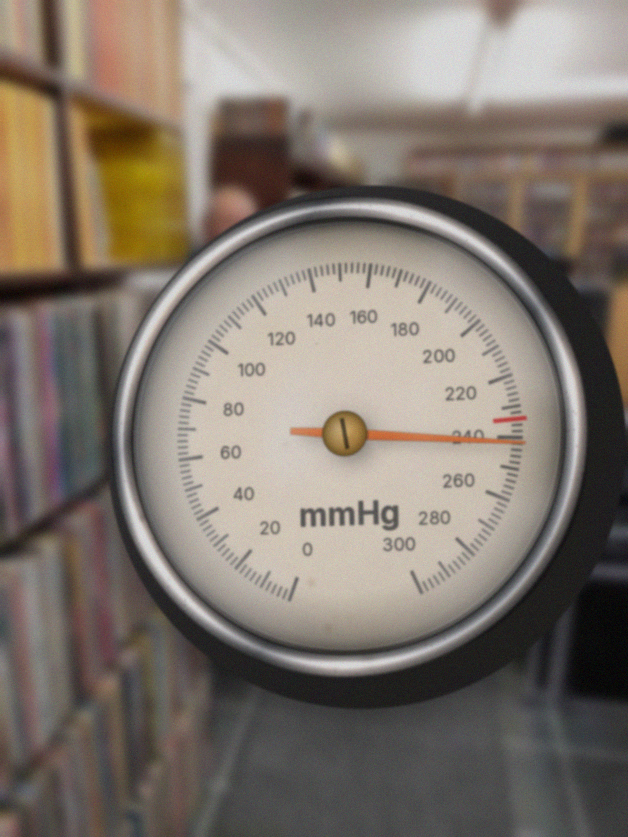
242 mmHg
